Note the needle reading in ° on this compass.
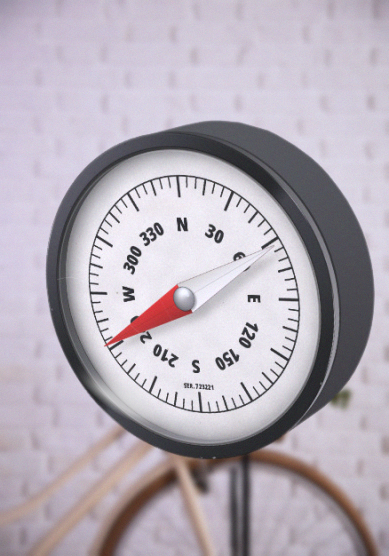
242.5 °
